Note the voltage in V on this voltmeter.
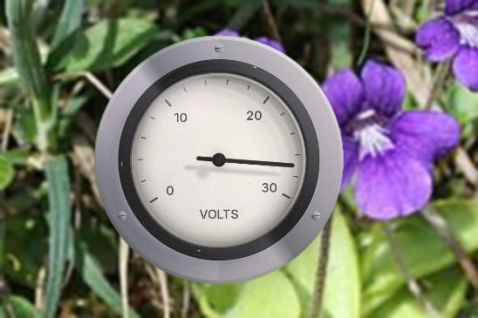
27 V
